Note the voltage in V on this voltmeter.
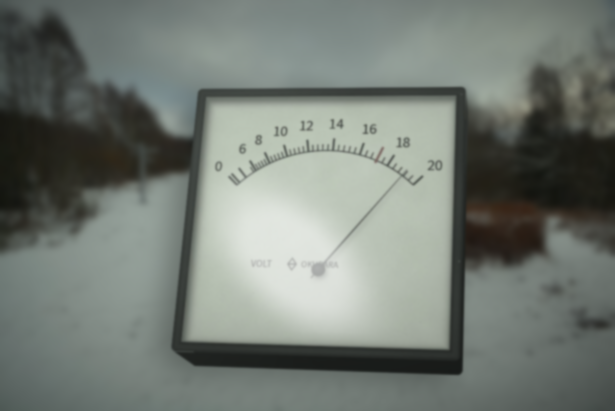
19.2 V
